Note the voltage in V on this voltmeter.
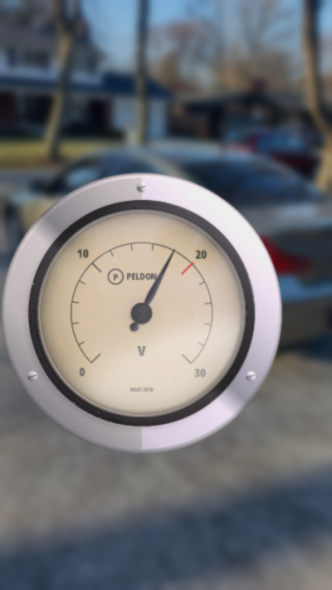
18 V
